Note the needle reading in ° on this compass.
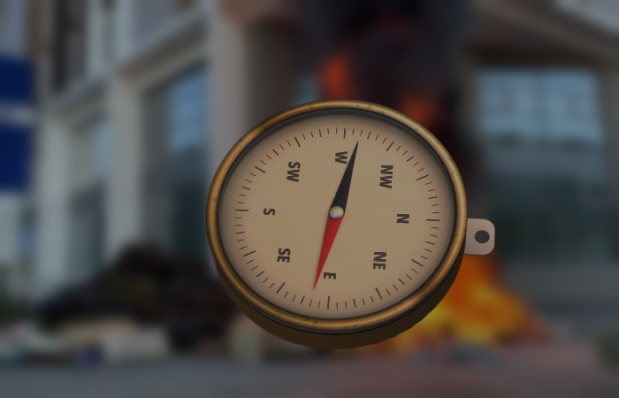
100 °
